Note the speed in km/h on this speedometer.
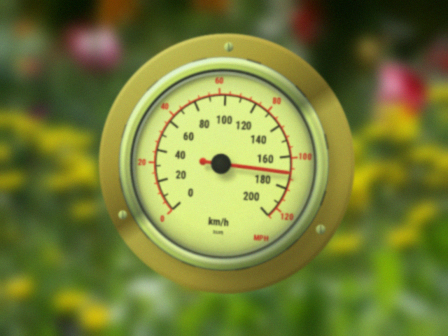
170 km/h
